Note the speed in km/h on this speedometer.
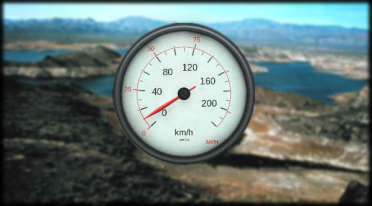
10 km/h
